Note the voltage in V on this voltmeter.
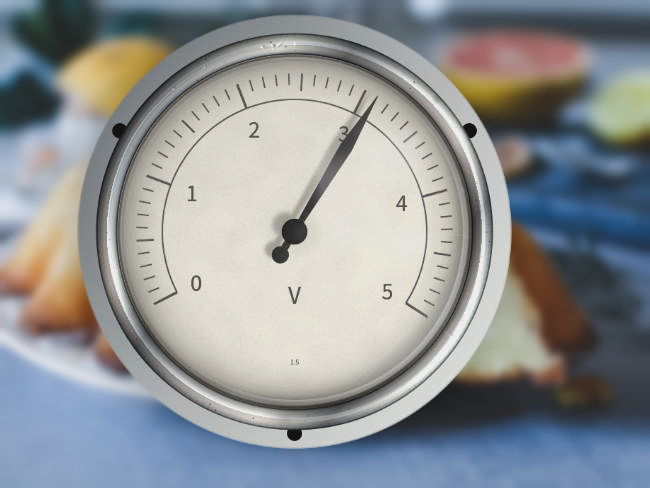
3.1 V
